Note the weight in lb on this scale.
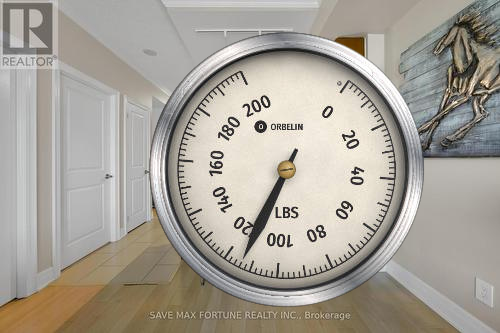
114 lb
